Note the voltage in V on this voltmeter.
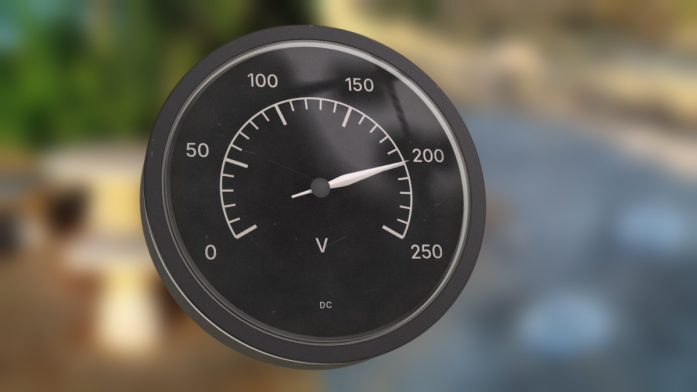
200 V
